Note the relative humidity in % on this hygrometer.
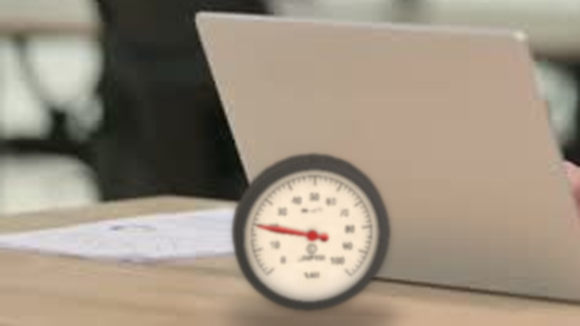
20 %
